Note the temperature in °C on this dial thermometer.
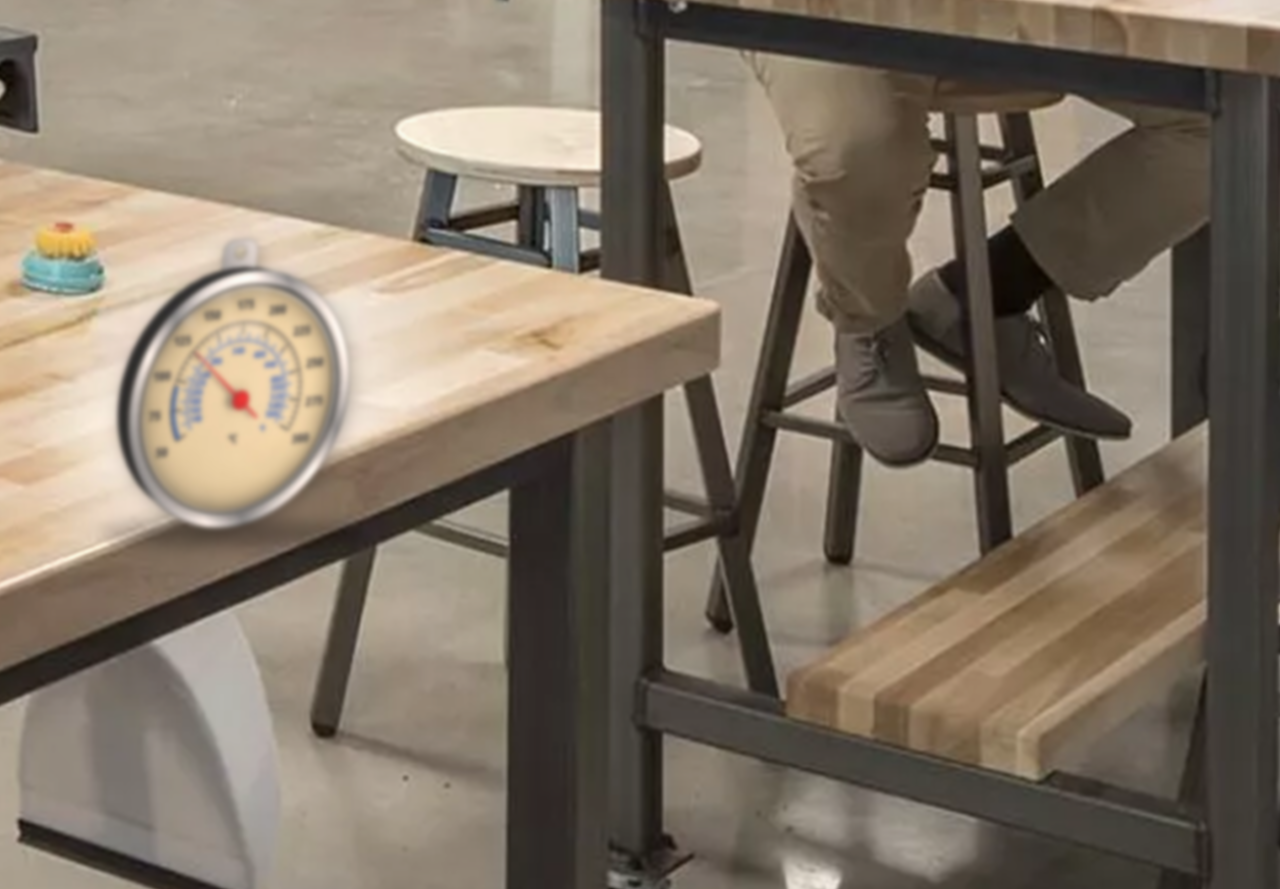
125 °C
